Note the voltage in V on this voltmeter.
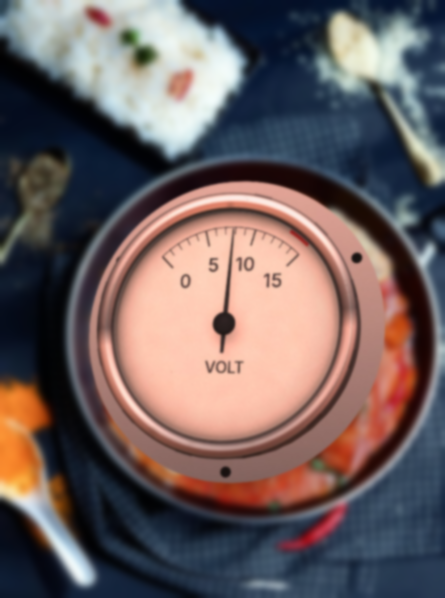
8 V
